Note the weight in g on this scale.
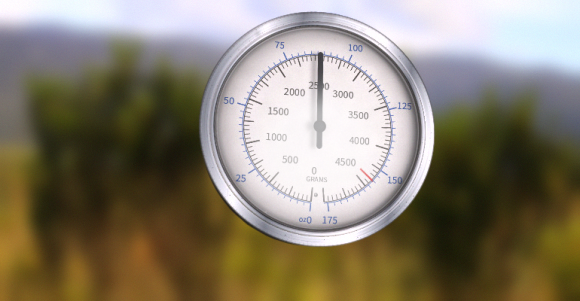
2500 g
